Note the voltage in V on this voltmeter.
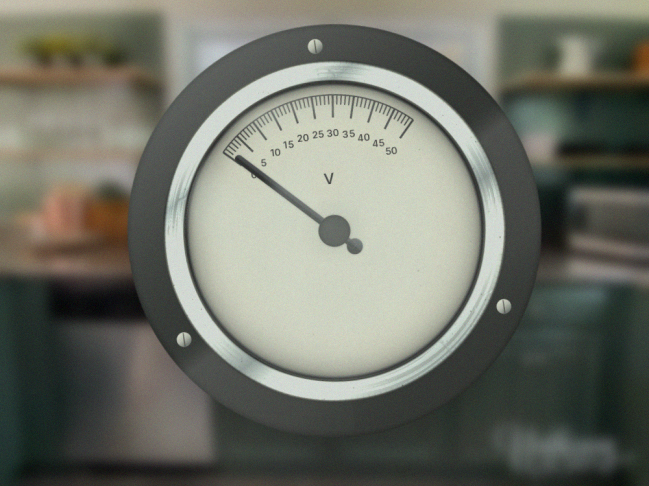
1 V
